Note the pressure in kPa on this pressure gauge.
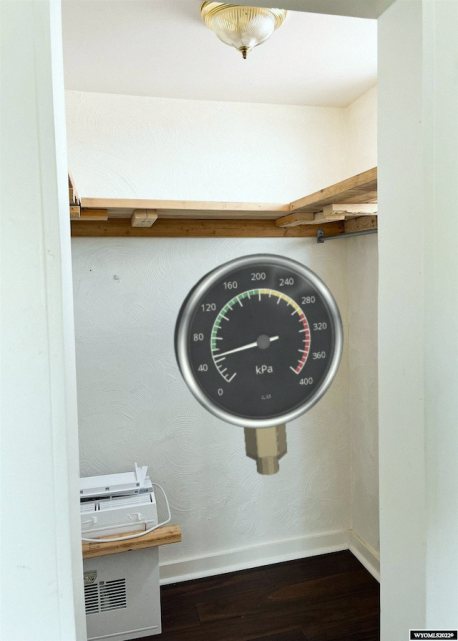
50 kPa
